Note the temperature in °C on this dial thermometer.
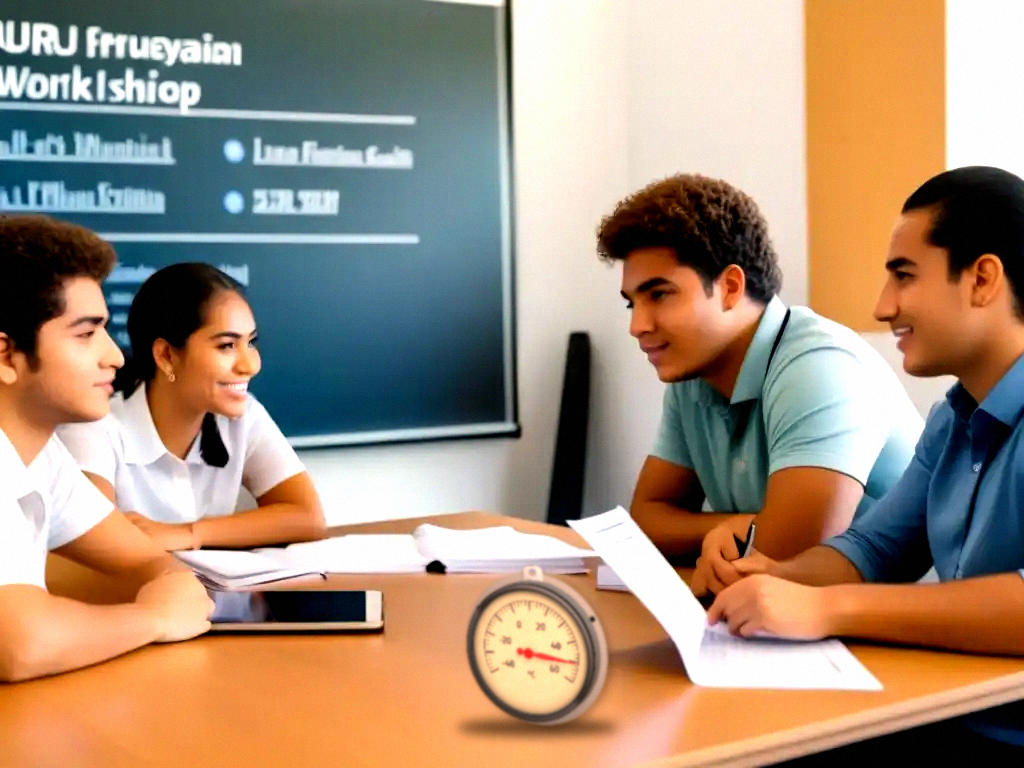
50 °C
